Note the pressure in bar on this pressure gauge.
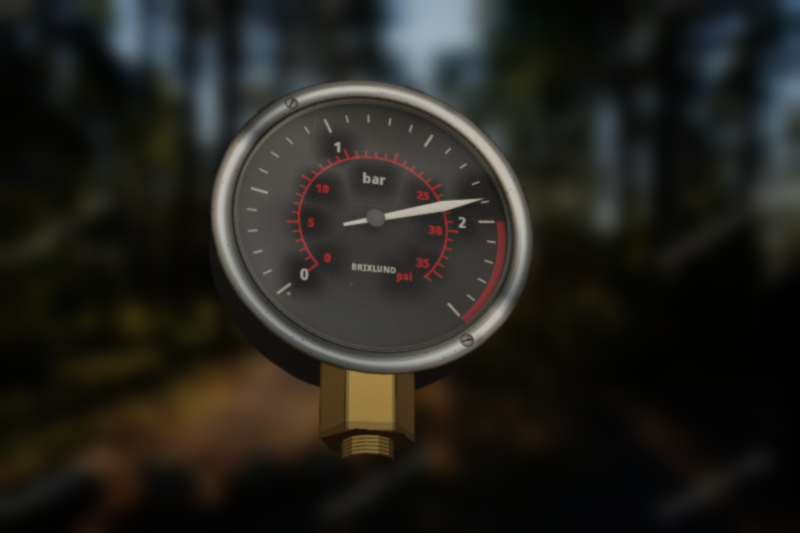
1.9 bar
